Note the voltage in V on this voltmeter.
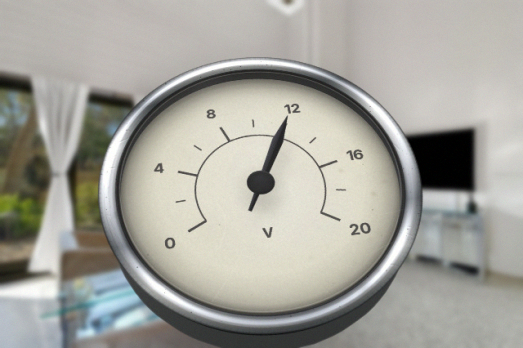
12 V
